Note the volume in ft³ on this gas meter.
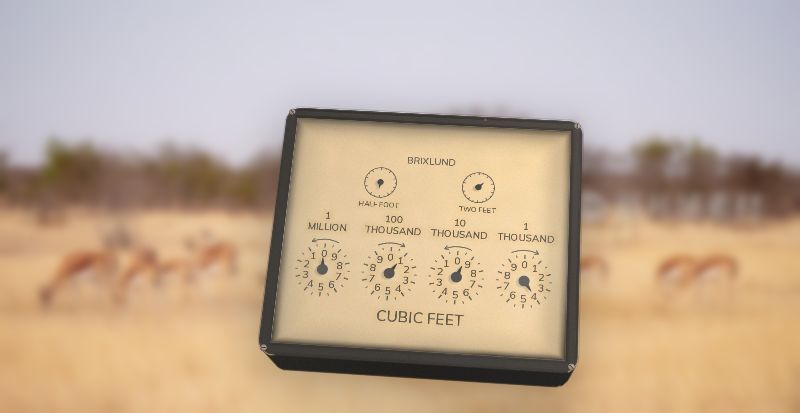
9400 ft³
